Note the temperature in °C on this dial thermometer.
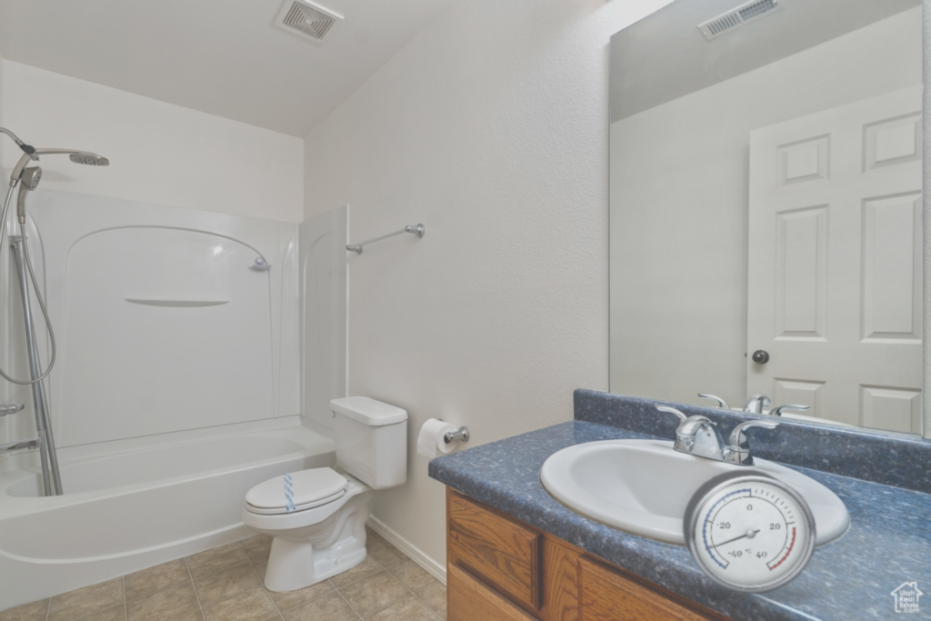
-30 °C
